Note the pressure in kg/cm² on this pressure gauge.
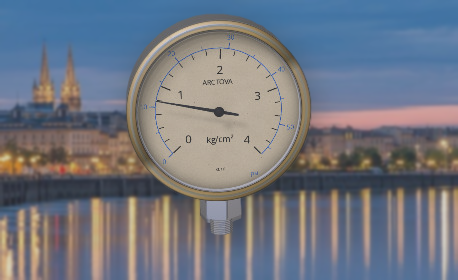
0.8 kg/cm²
